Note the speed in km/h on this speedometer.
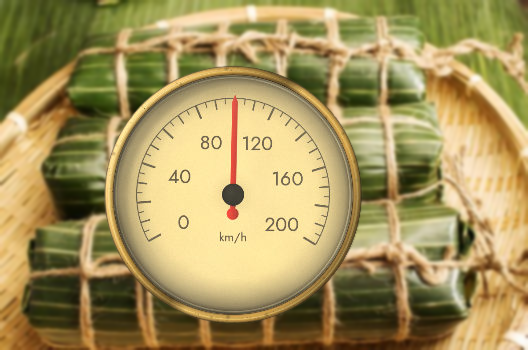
100 km/h
